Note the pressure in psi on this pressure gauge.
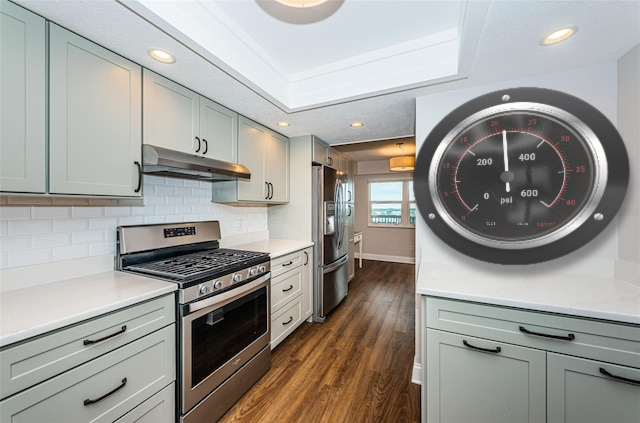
300 psi
